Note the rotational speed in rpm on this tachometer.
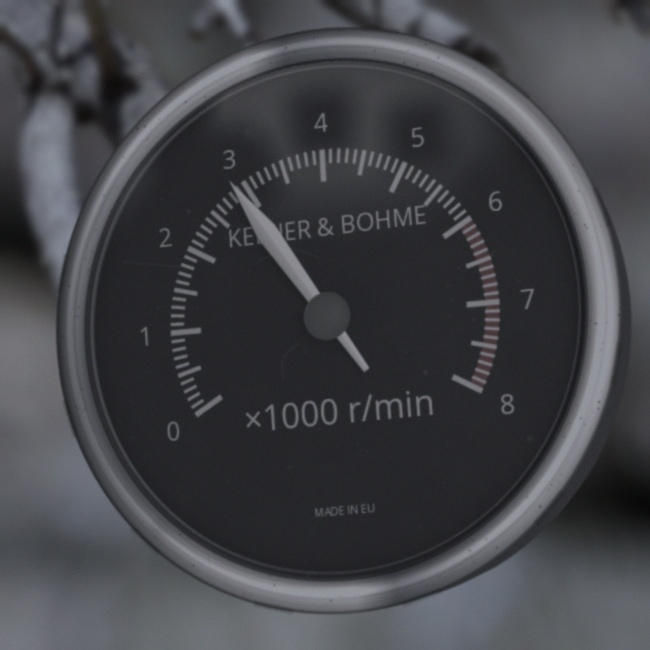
2900 rpm
